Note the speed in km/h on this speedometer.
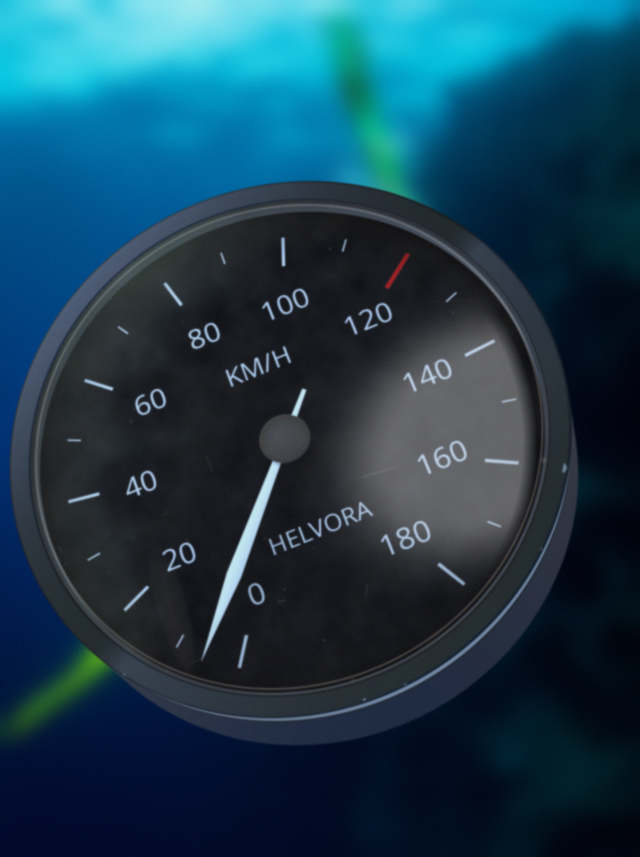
5 km/h
